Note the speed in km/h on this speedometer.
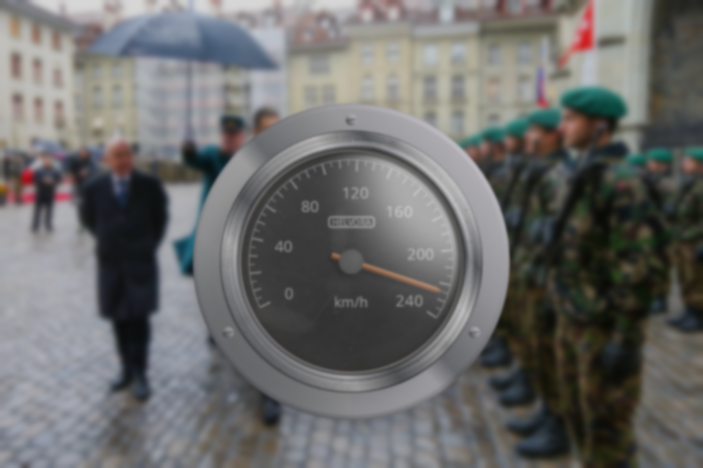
225 km/h
